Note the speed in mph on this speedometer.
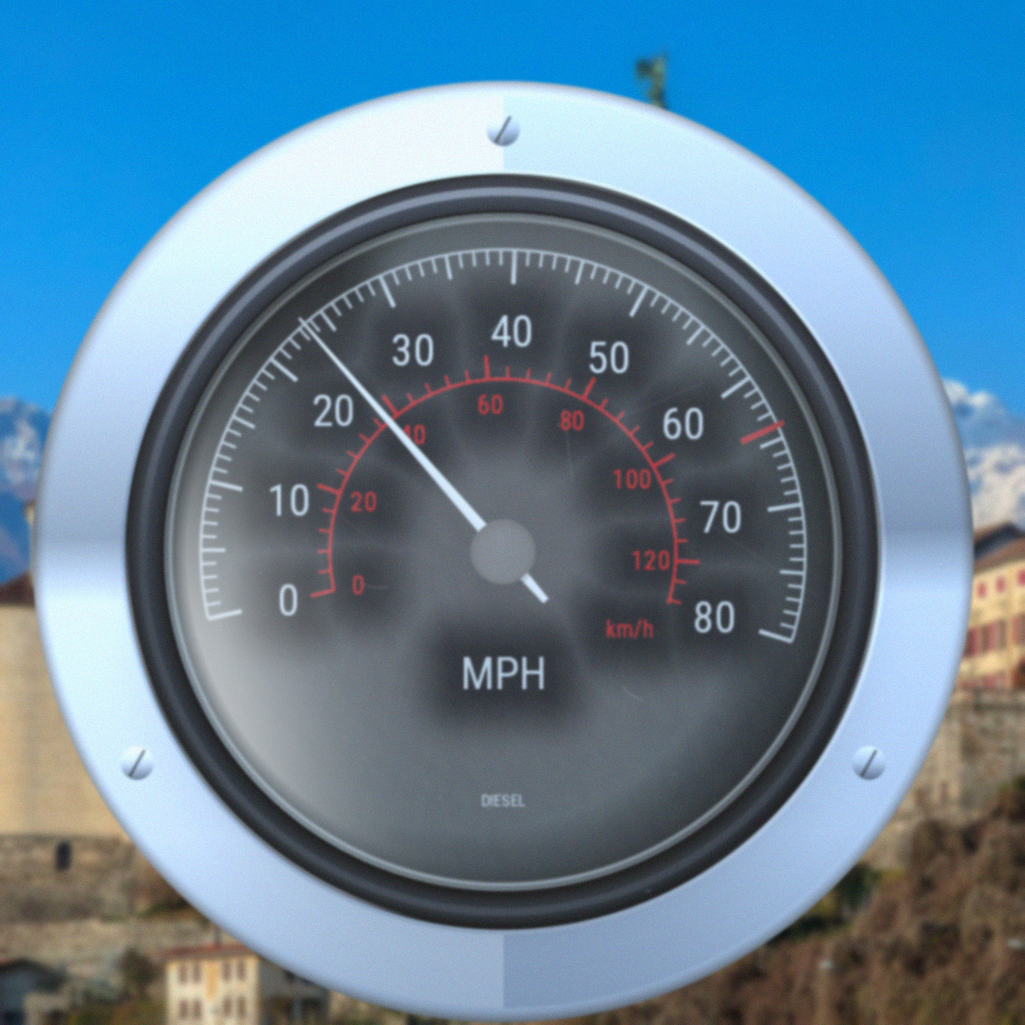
23.5 mph
